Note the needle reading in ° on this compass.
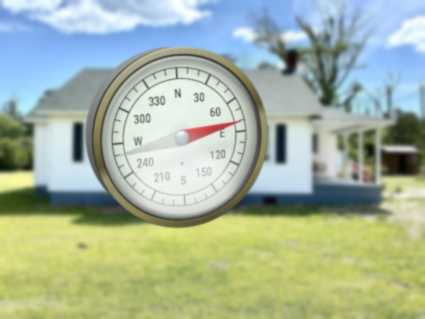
80 °
